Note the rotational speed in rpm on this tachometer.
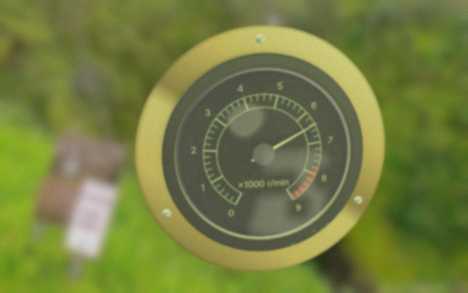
6400 rpm
